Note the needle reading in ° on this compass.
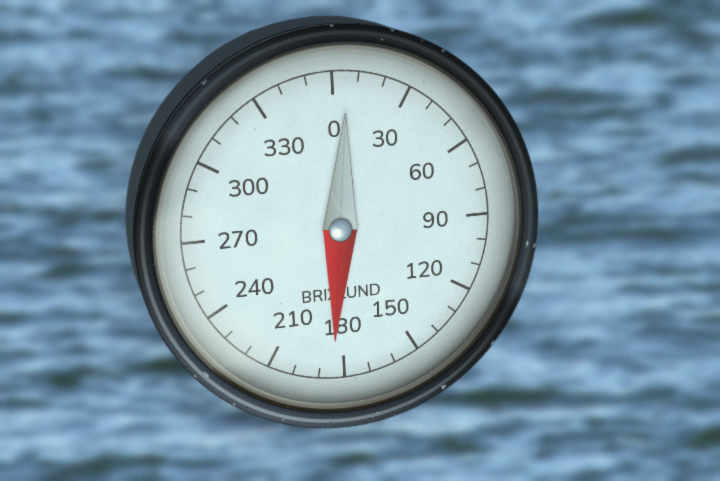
185 °
